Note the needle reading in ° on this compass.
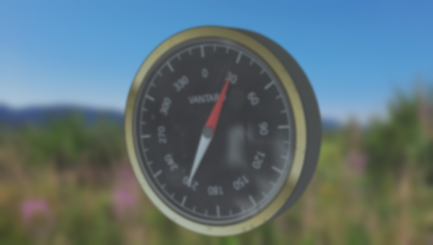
30 °
